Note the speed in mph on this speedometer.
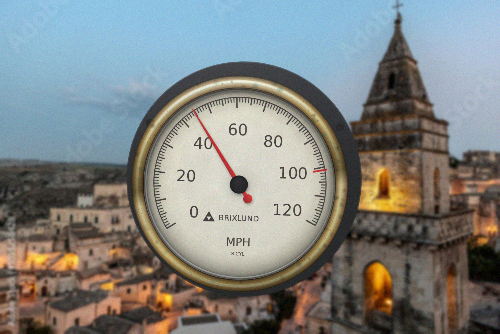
45 mph
